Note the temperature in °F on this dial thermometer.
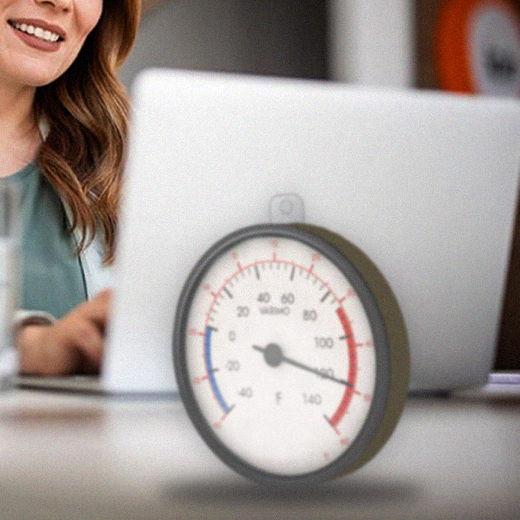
120 °F
